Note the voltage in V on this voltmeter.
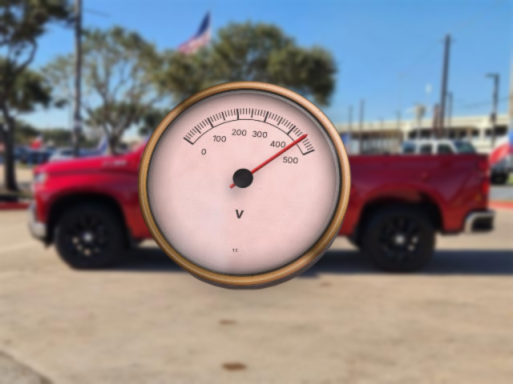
450 V
